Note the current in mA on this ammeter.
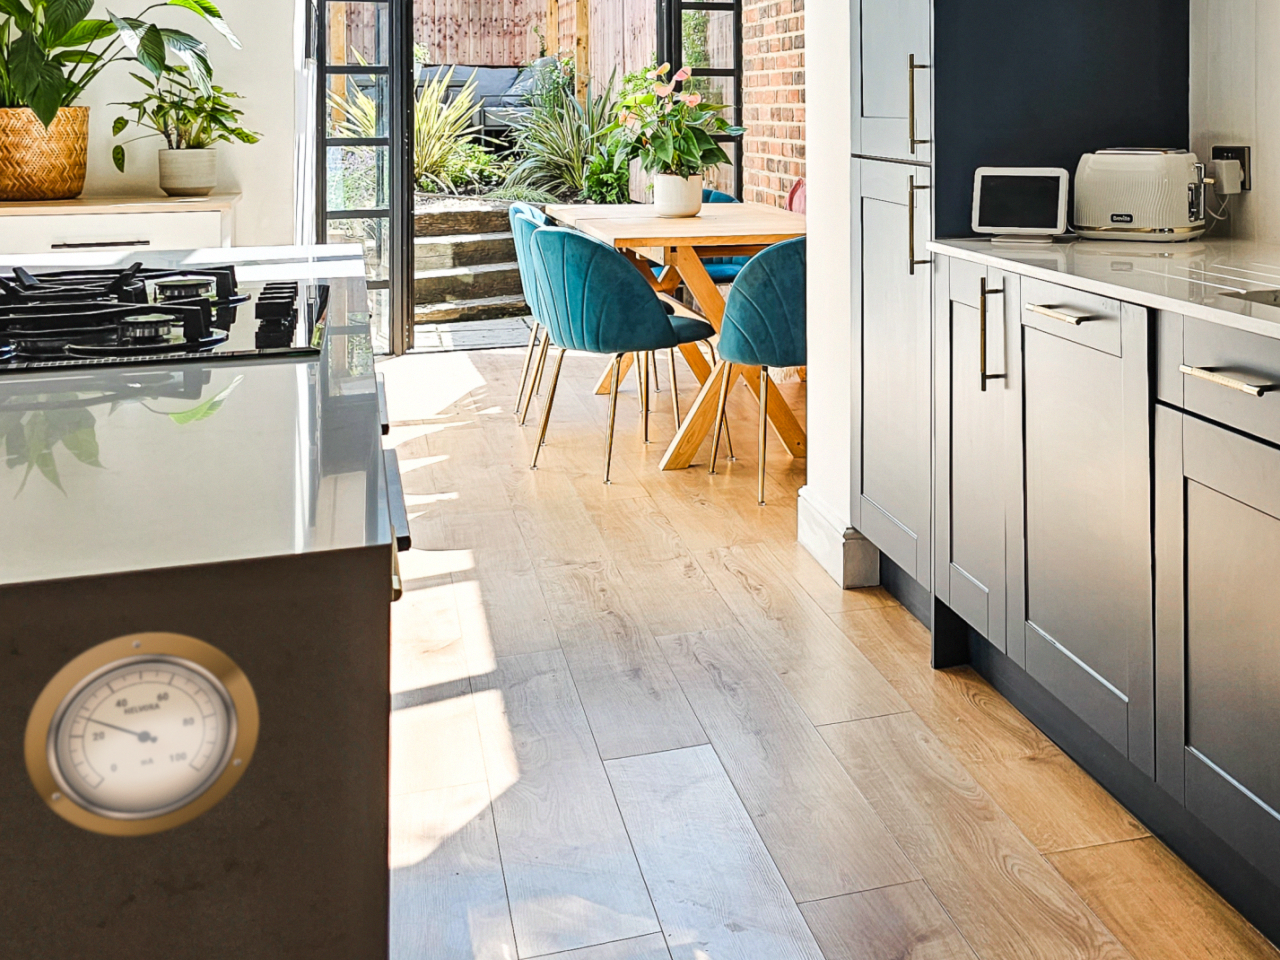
27.5 mA
